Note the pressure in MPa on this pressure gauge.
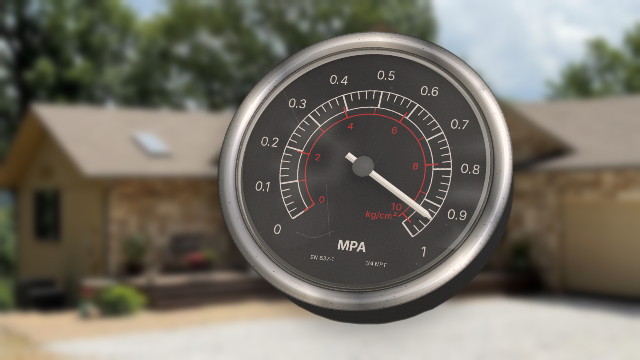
0.94 MPa
